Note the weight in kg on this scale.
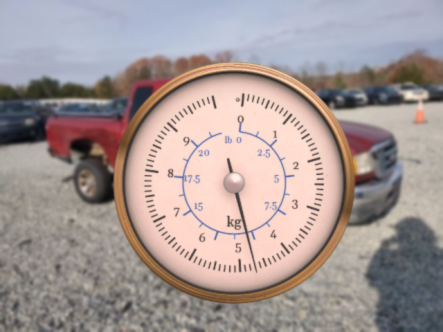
4.7 kg
